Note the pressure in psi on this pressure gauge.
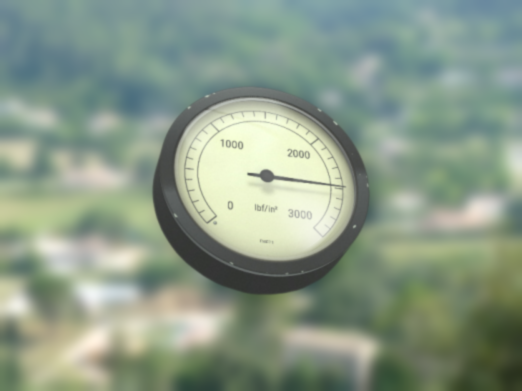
2500 psi
